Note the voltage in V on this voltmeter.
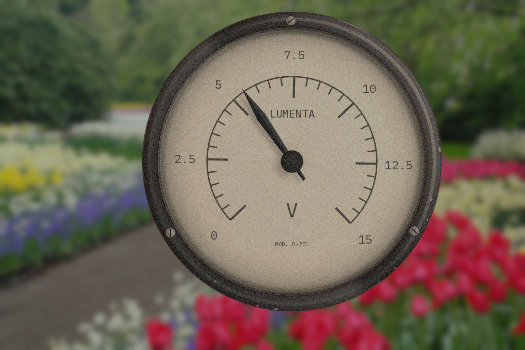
5.5 V
